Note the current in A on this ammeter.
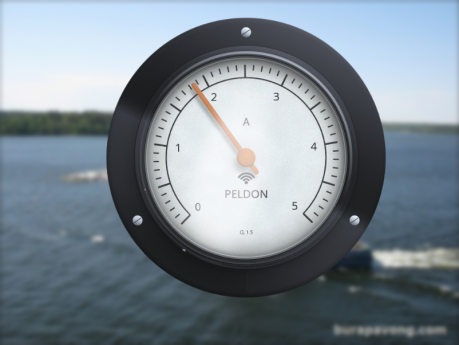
1.85 A
